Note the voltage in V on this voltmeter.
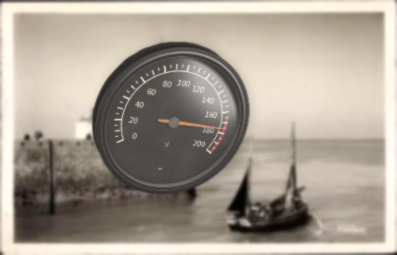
175 V
